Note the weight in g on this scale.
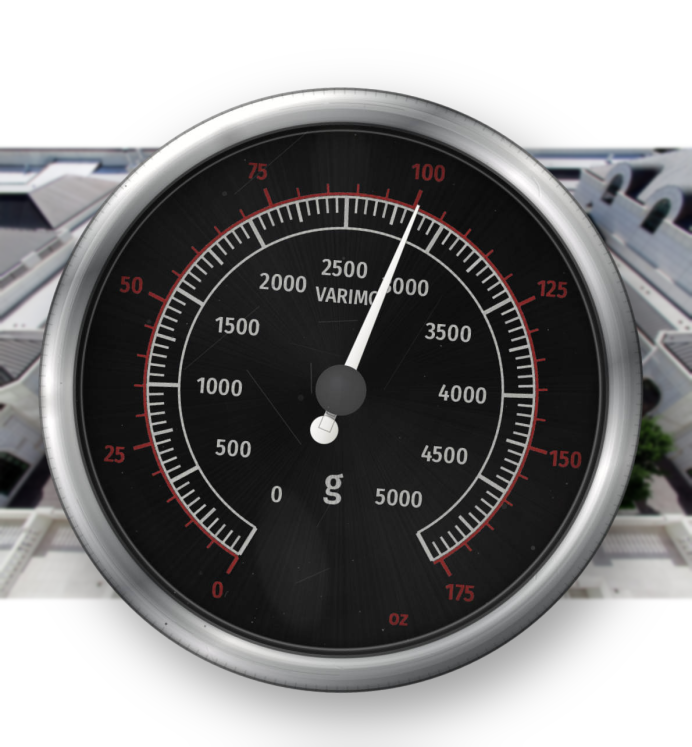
2850 g
